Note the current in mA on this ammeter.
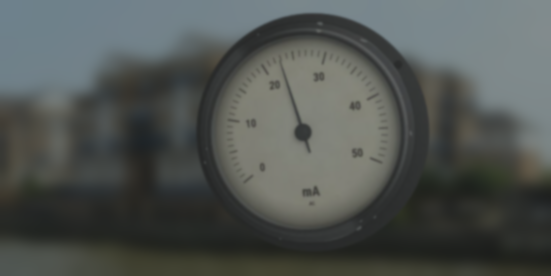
23 mA
